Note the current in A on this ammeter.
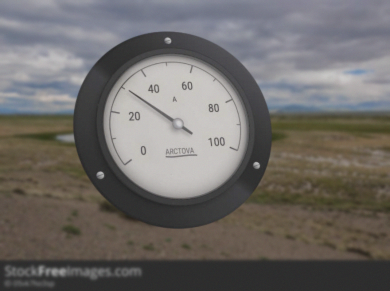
30 A
